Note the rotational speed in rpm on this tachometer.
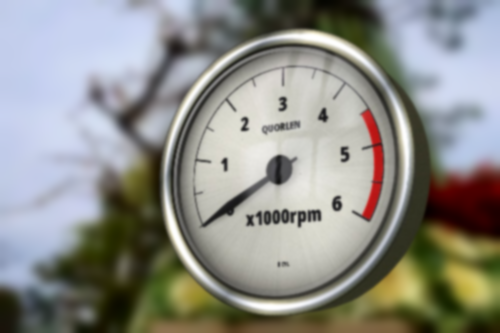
0 rpm
